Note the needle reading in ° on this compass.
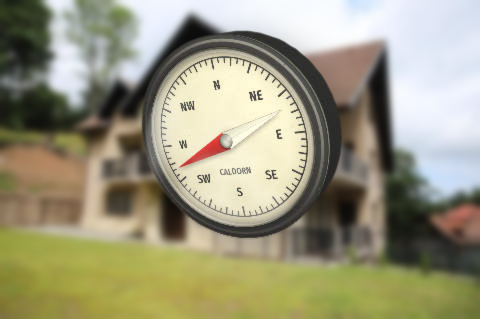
250 °
